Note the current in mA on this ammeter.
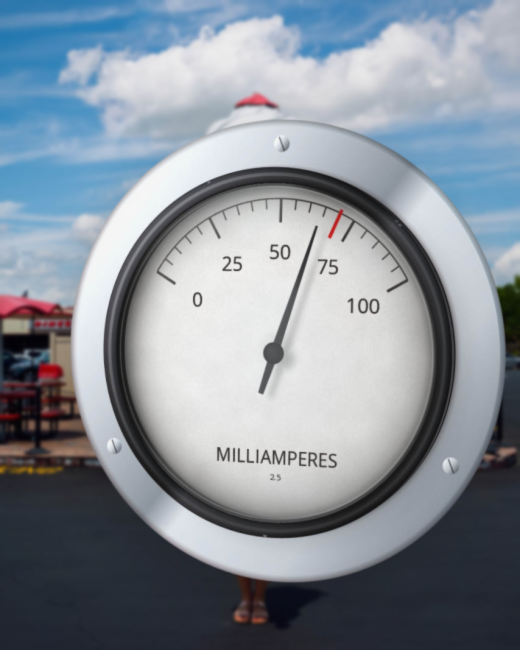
65 mA
